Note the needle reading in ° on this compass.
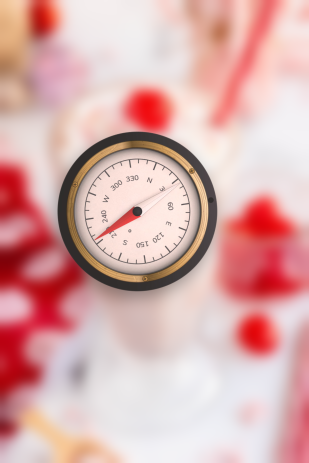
215 °
